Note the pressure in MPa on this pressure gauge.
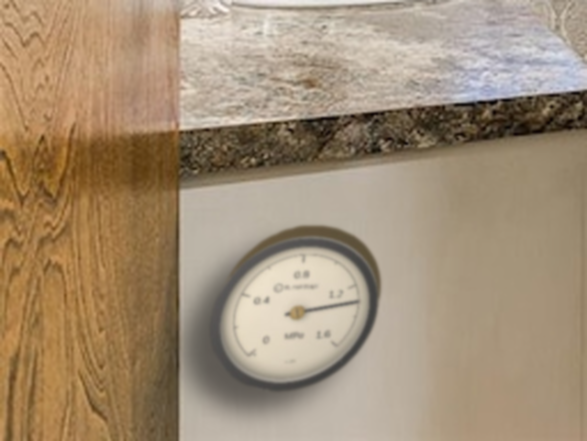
1.3 MPa
